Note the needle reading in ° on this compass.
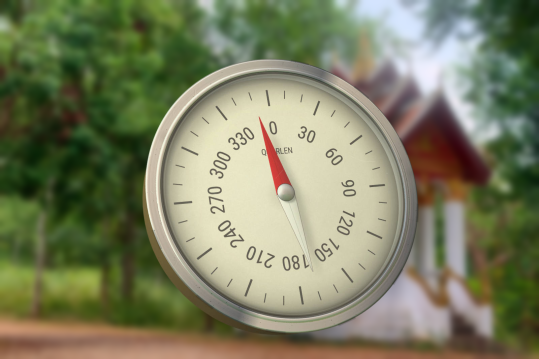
350 °
